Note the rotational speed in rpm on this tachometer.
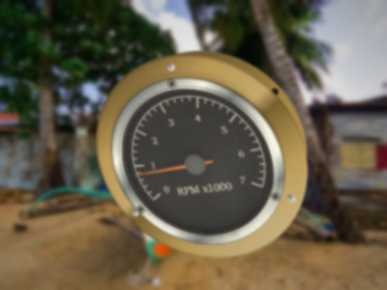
800 rpm
